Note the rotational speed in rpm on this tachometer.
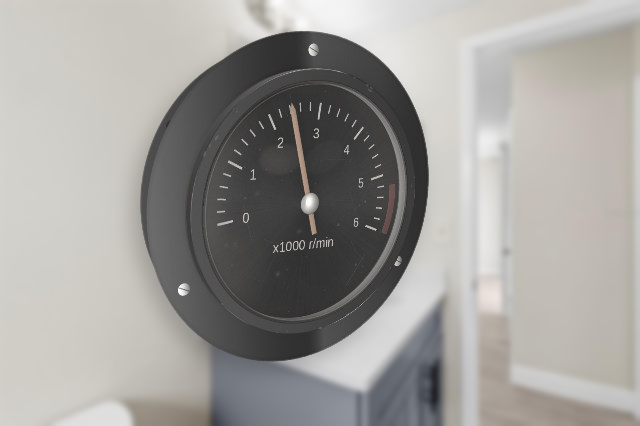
2400 rpm
